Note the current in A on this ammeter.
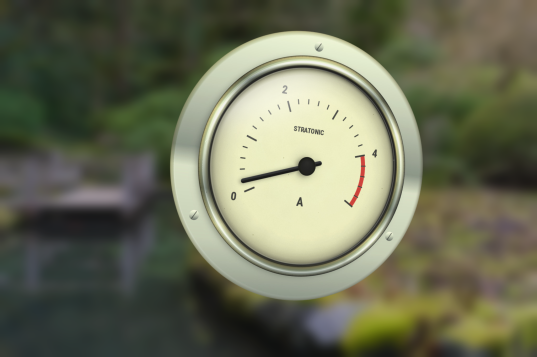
0.2 A
